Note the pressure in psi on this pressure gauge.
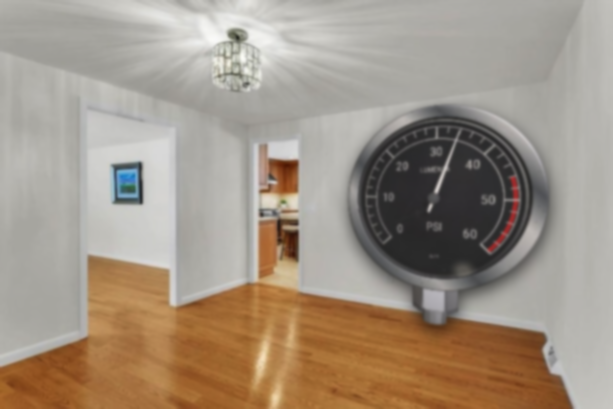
34 psi
